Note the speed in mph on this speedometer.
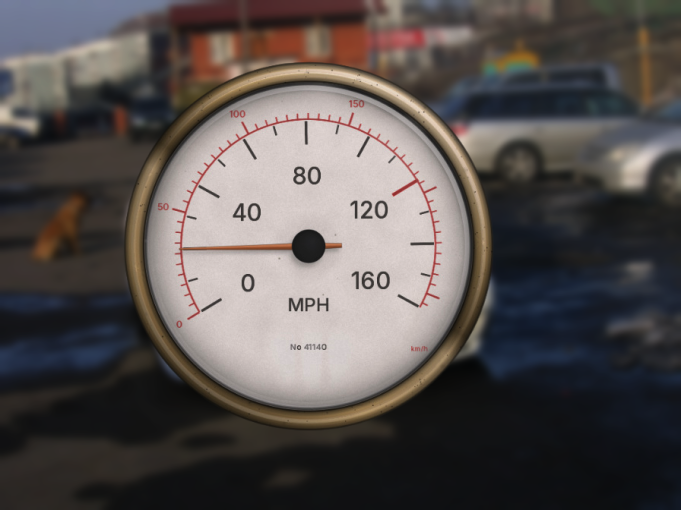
20 mph
